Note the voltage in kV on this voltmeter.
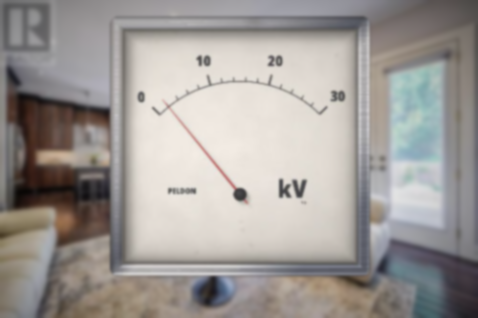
2 kV
